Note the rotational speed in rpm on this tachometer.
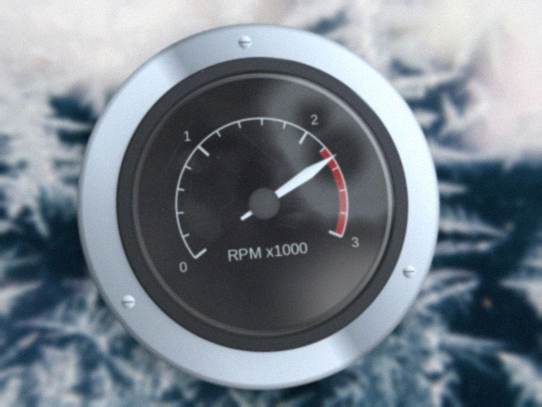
2300 rpm
